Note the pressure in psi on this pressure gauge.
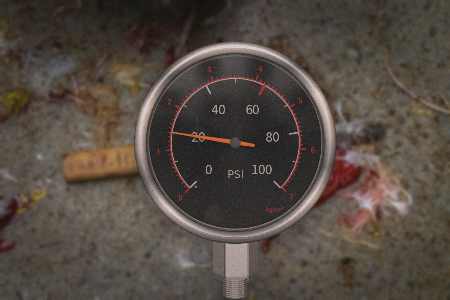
20 psi
